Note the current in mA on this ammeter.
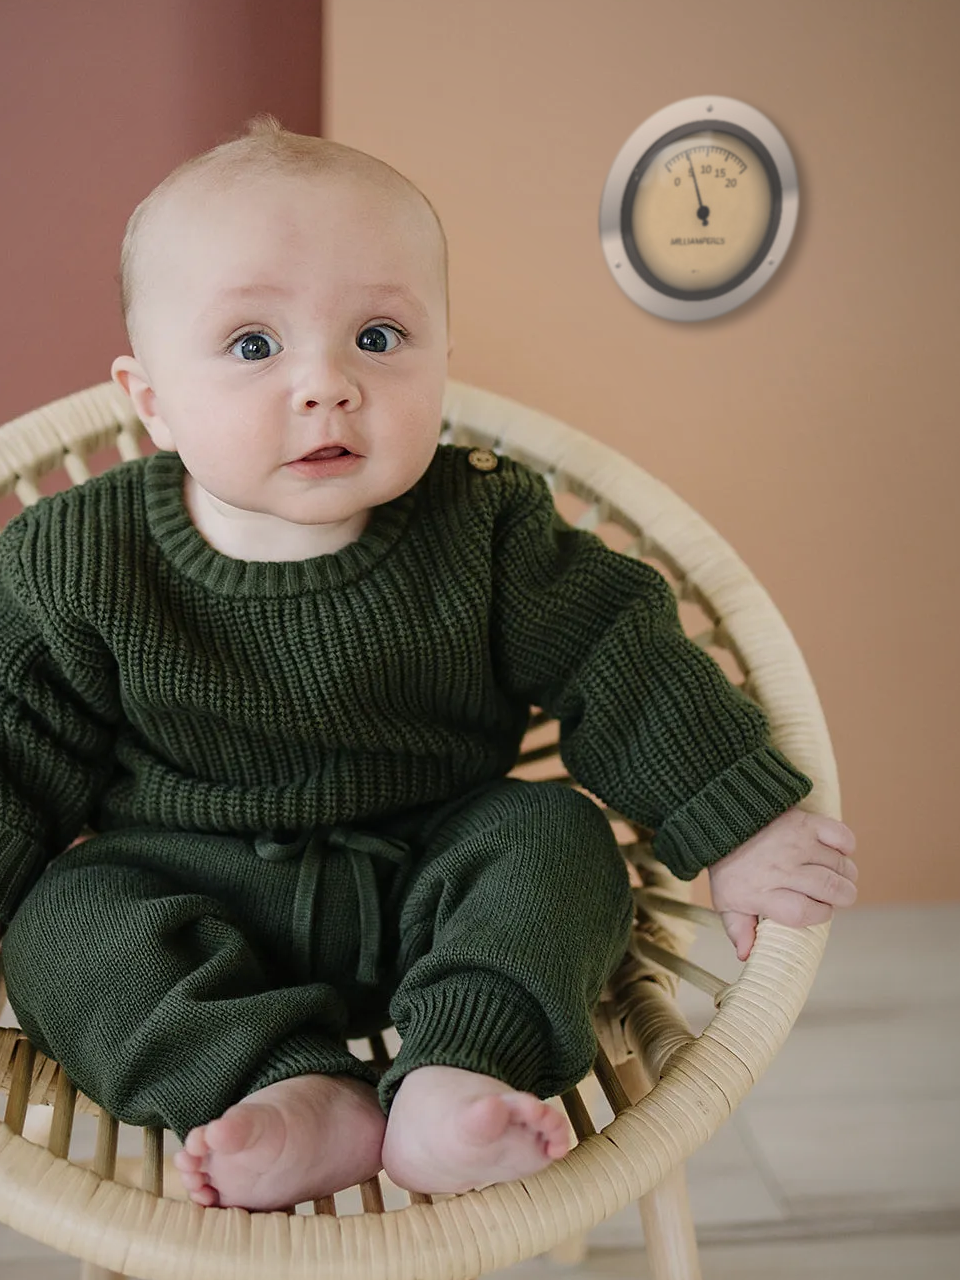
5 mA
